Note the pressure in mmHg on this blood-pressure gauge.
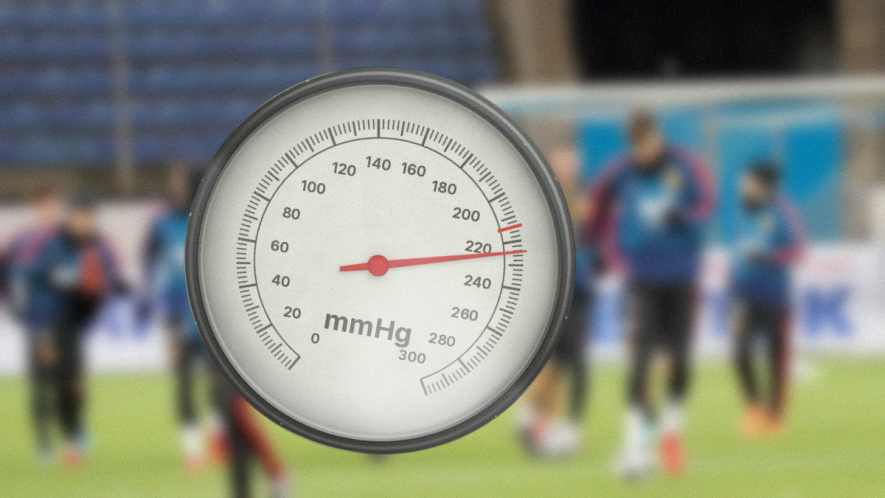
224 mmHg
